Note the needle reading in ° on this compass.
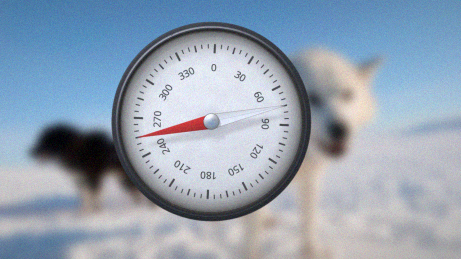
255 °
